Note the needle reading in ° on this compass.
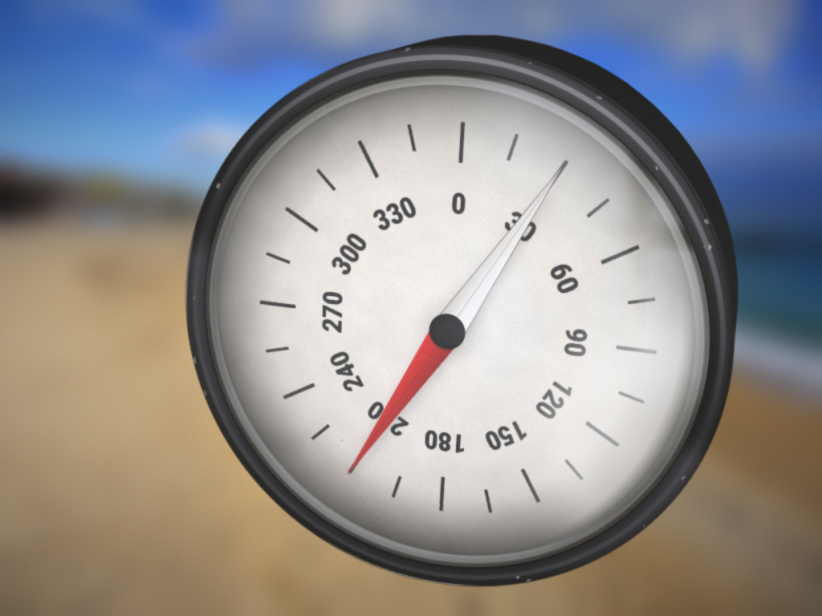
210 °
